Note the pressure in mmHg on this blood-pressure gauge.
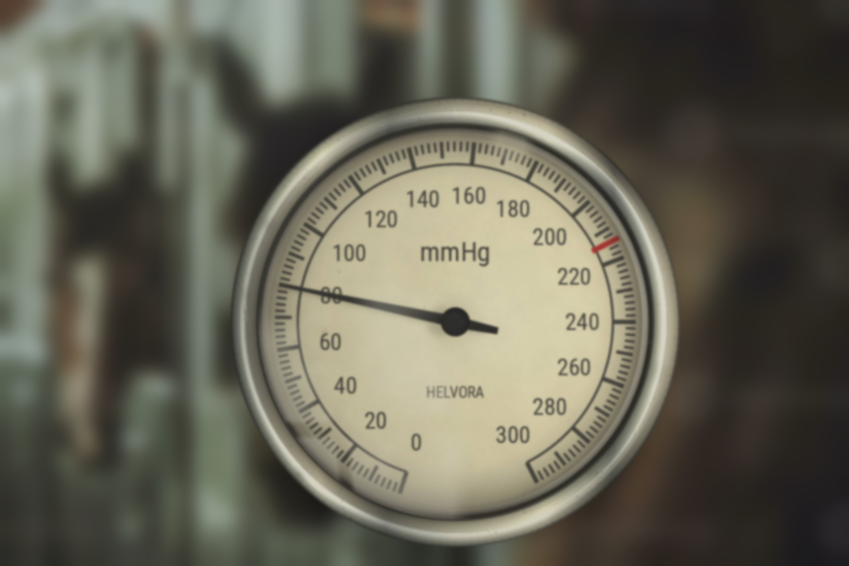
80 mmHg
